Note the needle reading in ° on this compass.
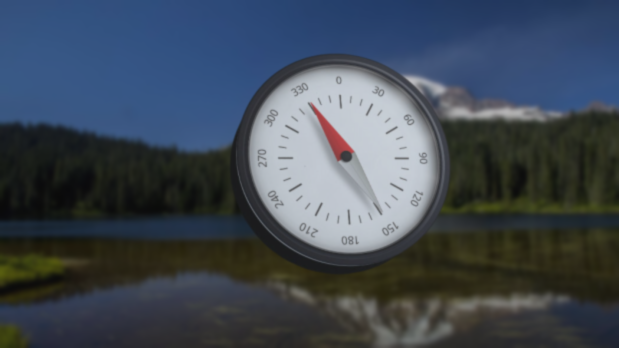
330 °
